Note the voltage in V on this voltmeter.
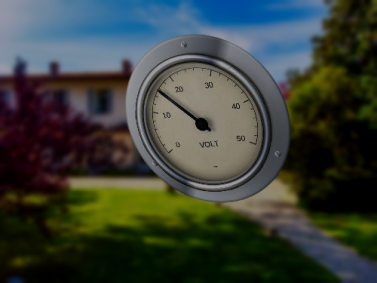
16 V
